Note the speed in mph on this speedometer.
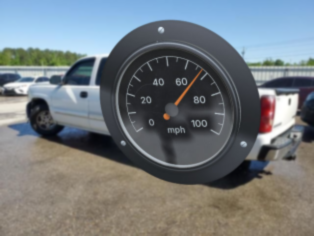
67.5 mph
